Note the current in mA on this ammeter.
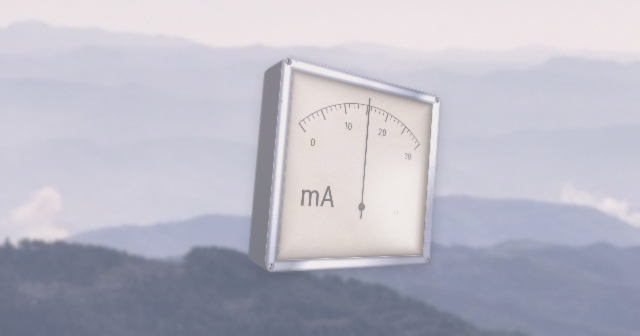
15 mA
